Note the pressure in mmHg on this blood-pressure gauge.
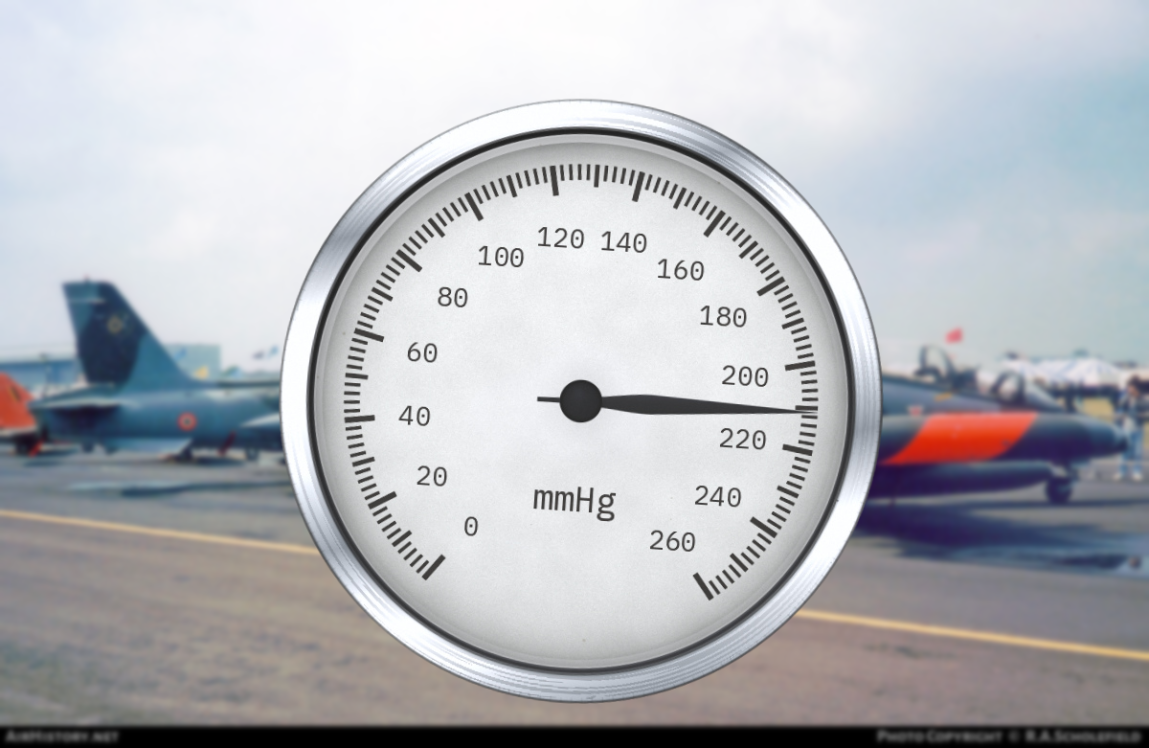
211 mmHg
